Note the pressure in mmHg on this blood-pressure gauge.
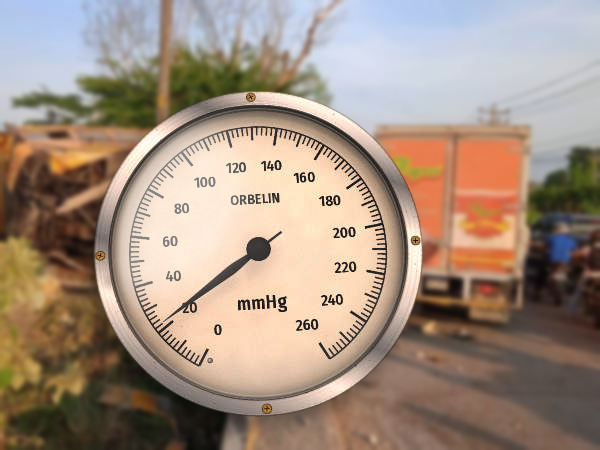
22 mmHg
